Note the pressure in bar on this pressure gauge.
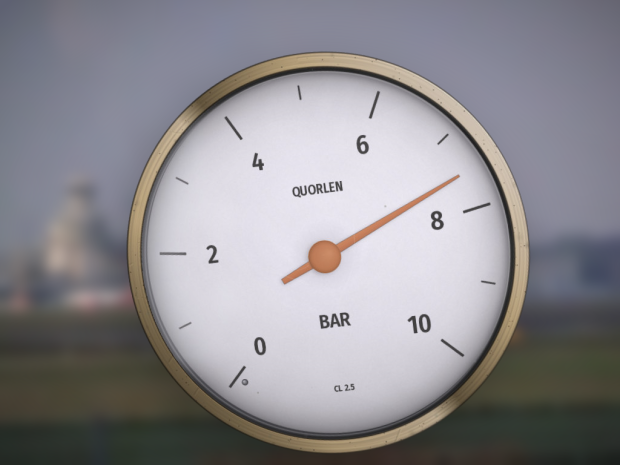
7.5 bar
